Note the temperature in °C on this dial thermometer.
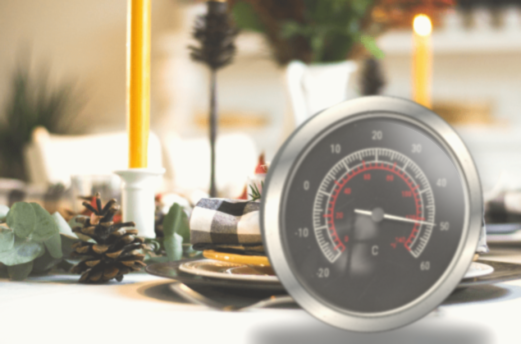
50 °C
